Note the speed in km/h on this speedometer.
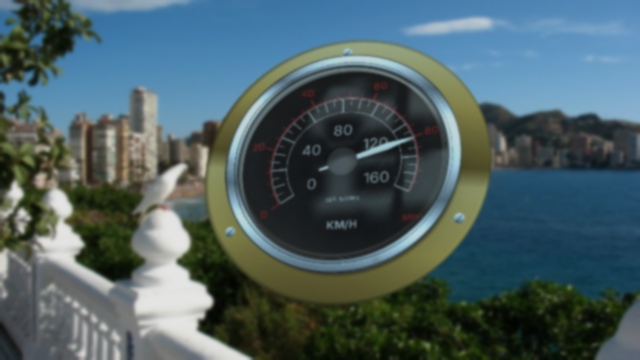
130 km/h
